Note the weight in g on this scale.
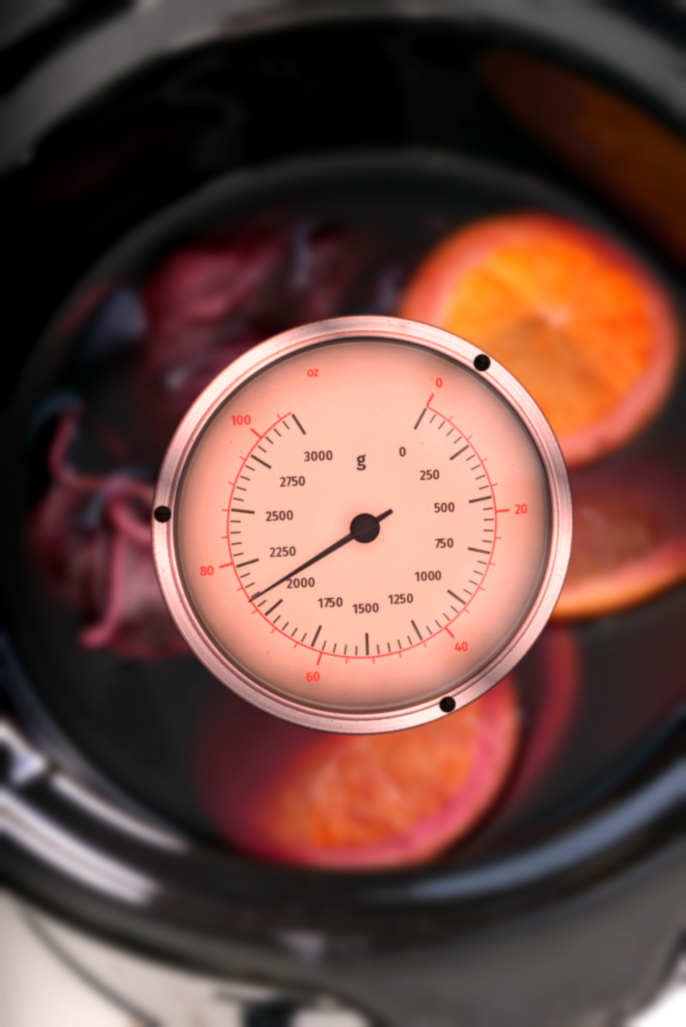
2100 g
